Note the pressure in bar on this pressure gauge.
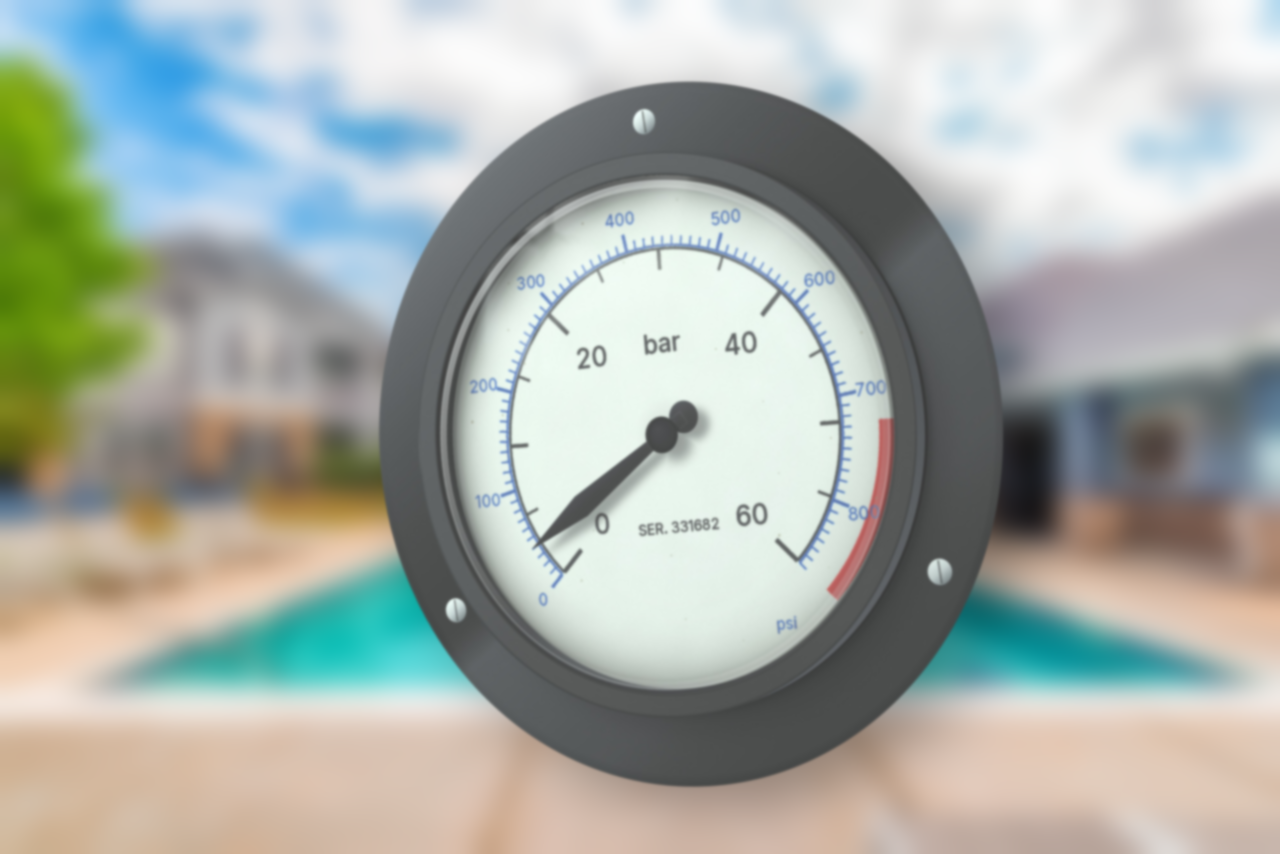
2.5 bar
